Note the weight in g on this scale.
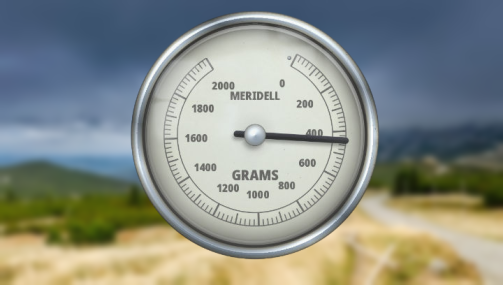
440 g
